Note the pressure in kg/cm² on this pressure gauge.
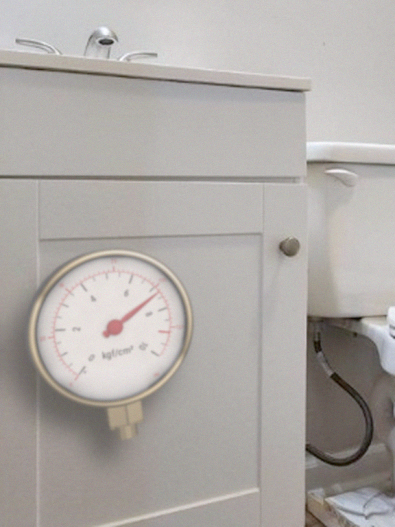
7.25 kg/cm²
